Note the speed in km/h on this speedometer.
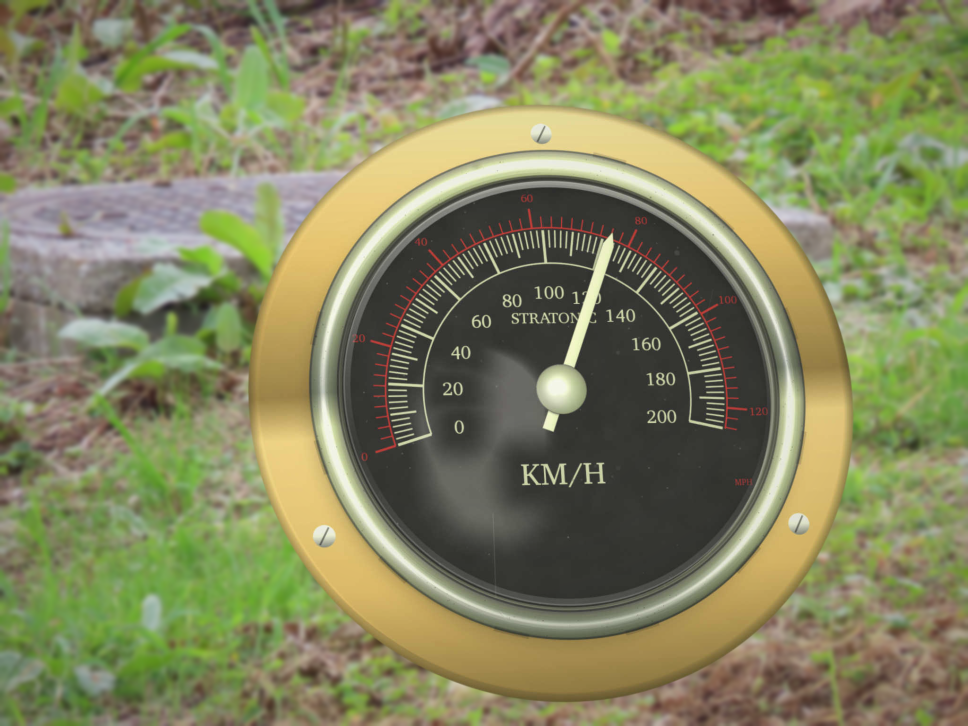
122 km/h
